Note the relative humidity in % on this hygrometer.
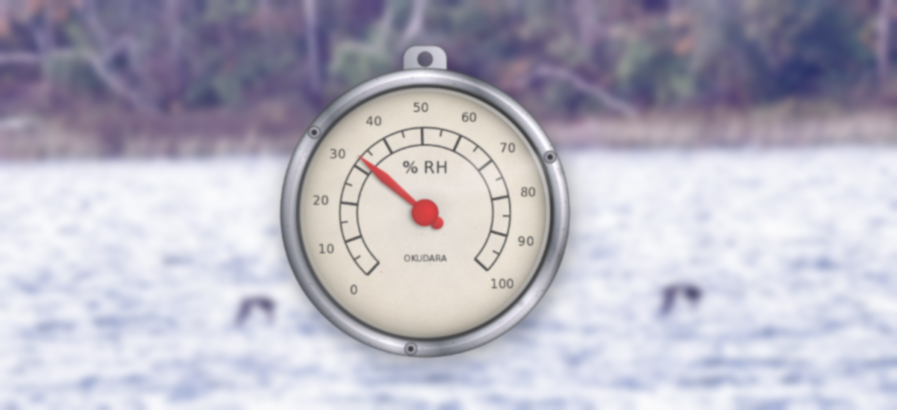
32.5 %
